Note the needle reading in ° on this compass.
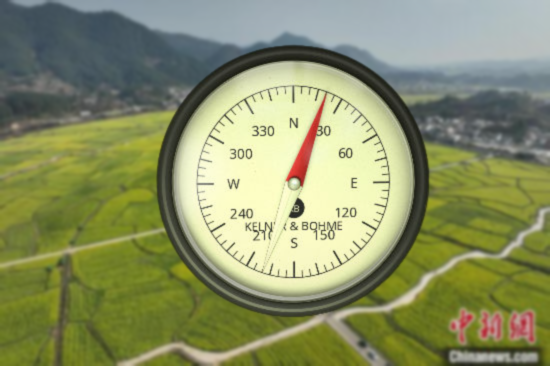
20 °
